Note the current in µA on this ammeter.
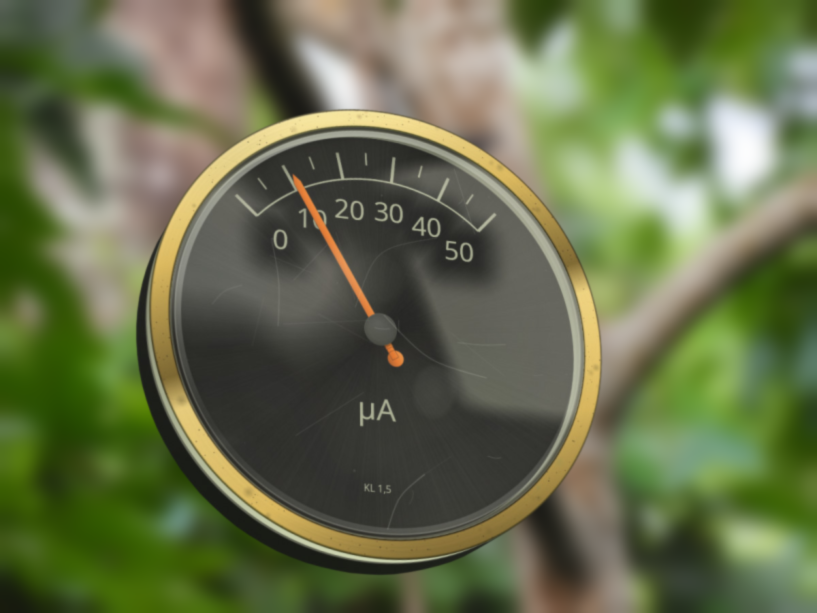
10 µA
